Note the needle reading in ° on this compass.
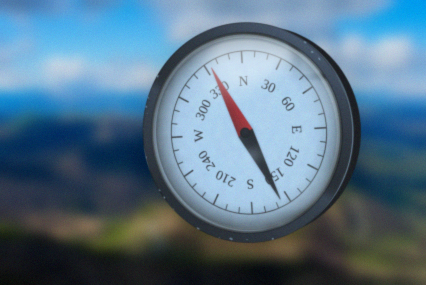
335 °
